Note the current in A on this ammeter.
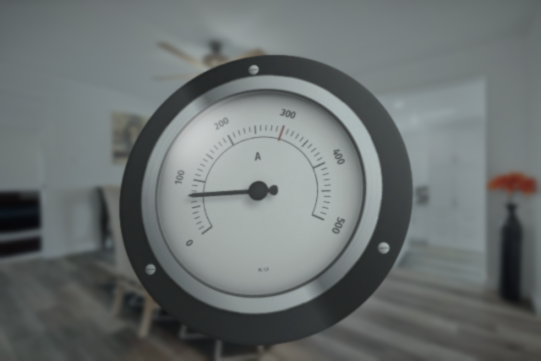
70 A
